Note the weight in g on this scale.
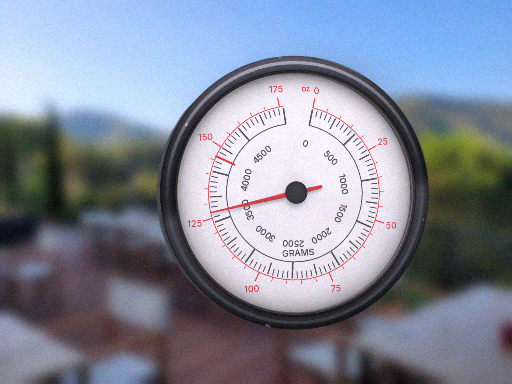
3600 g
